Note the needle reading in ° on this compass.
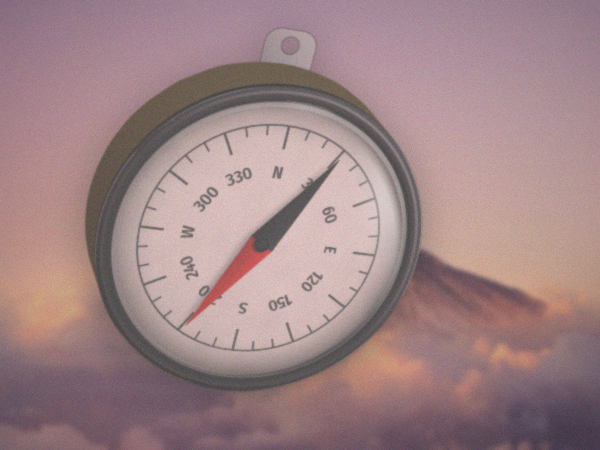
210 °
